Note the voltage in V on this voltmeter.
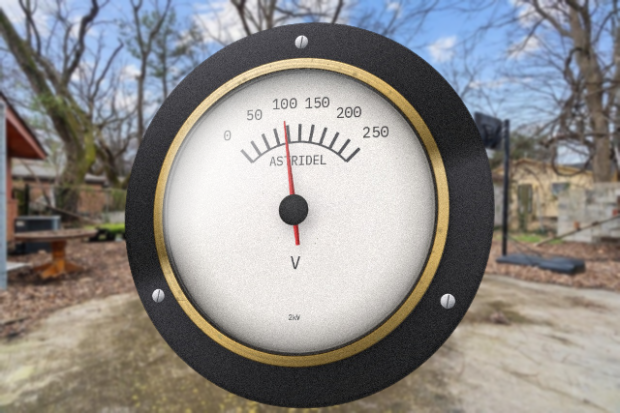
100 V
